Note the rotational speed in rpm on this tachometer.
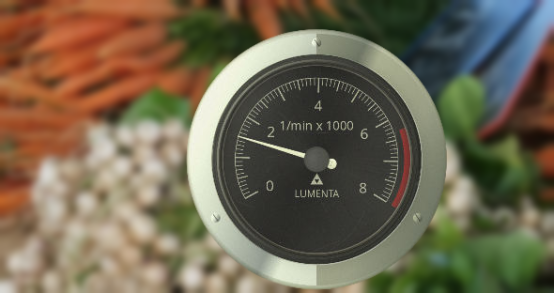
1500 rpm
